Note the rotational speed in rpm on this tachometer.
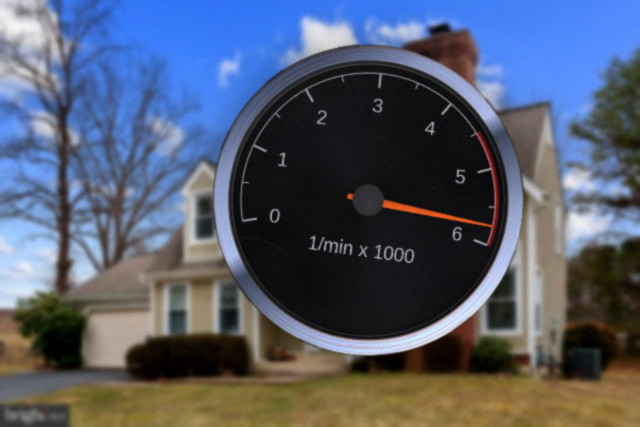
5750 rpm
